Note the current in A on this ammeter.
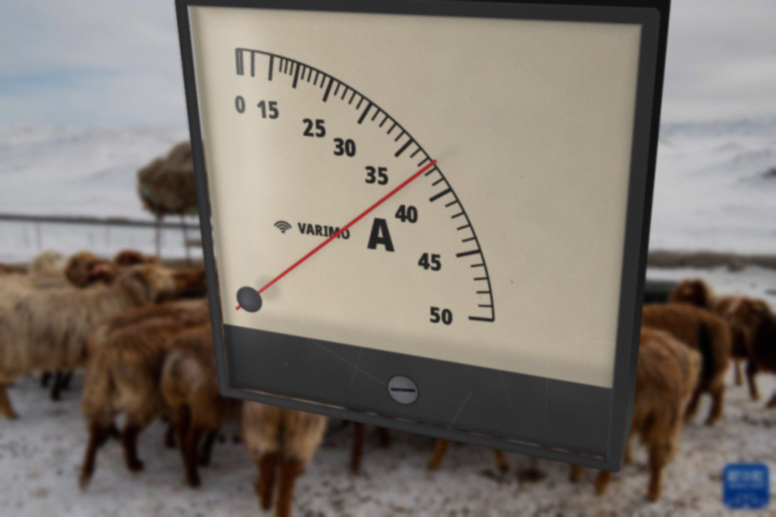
37.5 A
